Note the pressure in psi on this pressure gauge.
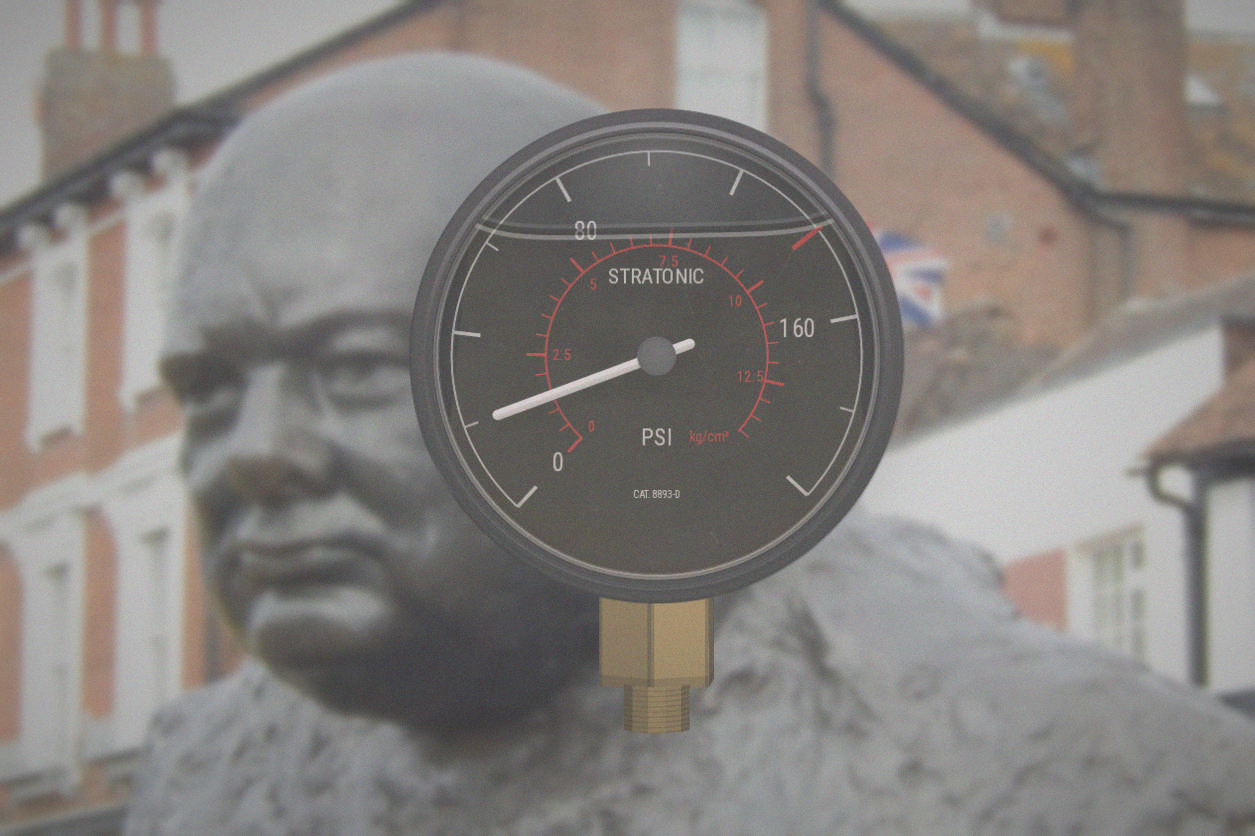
20 psi
